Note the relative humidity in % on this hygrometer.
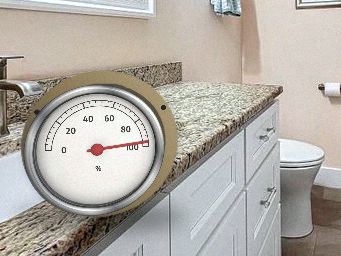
96 %
